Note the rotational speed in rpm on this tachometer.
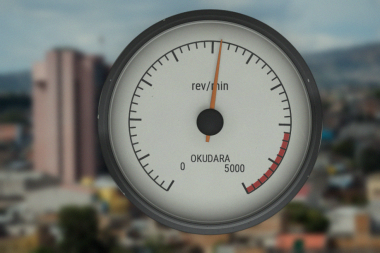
2600 rpm
